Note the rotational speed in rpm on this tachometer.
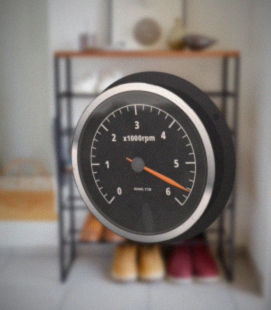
5600 rpm
